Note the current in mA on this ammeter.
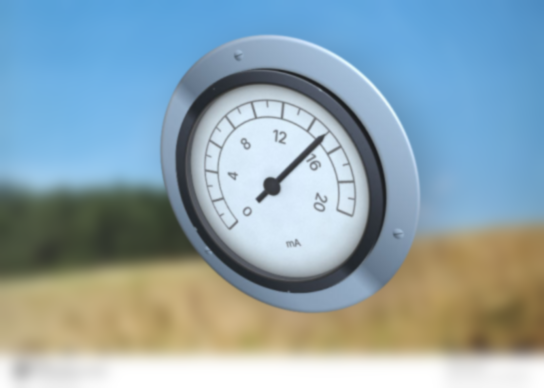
15 mA
